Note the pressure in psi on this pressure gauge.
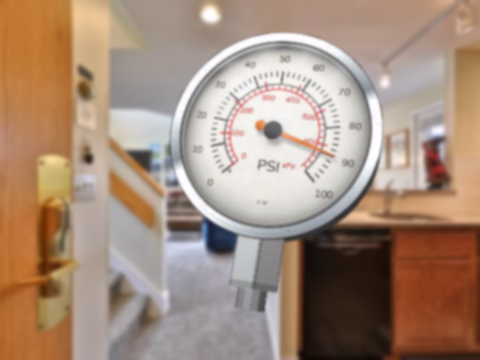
90 psi
